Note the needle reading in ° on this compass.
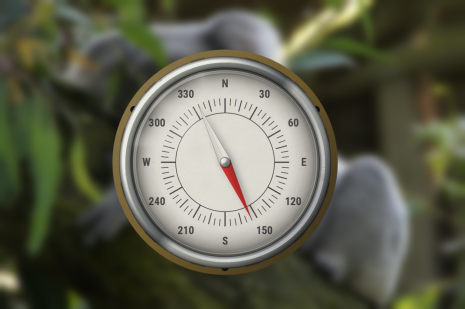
155 °
